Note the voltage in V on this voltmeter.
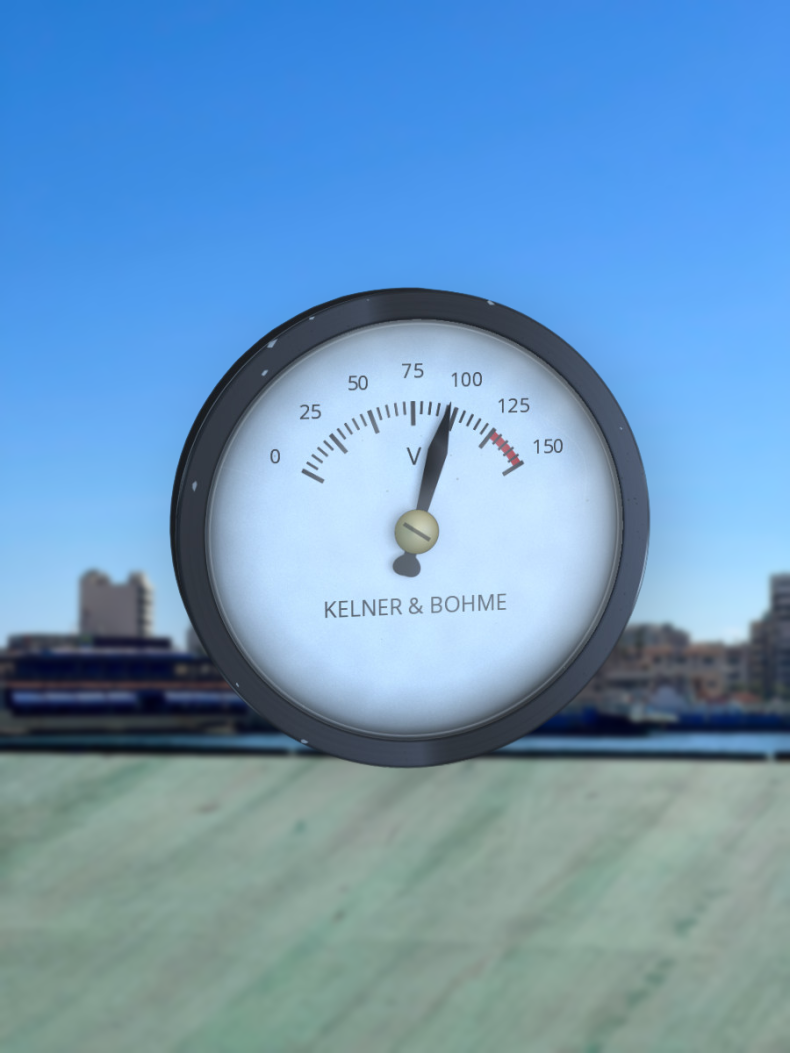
95 V
